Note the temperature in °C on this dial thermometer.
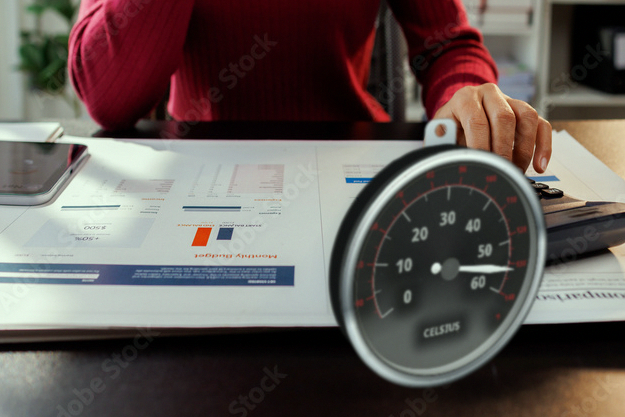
55 °C
